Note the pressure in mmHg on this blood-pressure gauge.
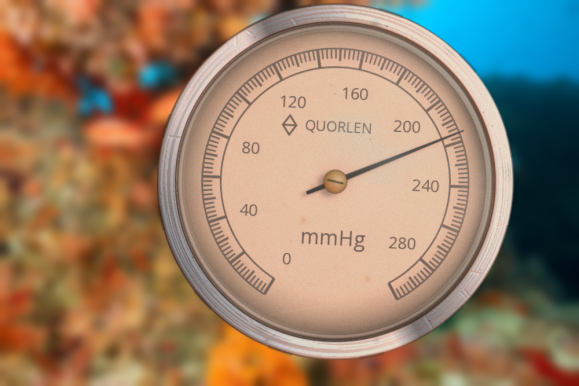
216 mmHg
